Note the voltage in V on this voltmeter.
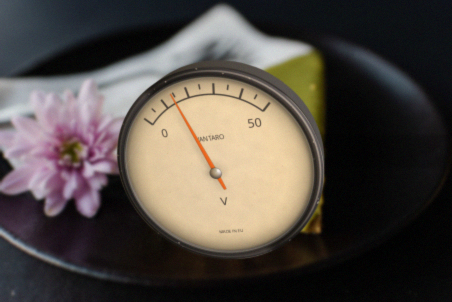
15 V
